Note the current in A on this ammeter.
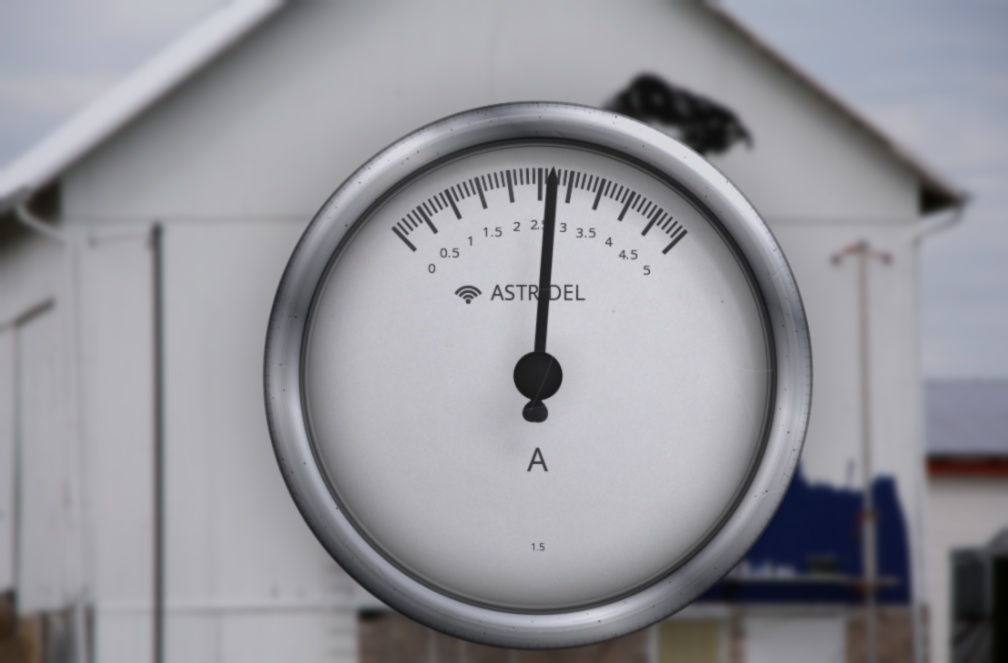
2.7 A
